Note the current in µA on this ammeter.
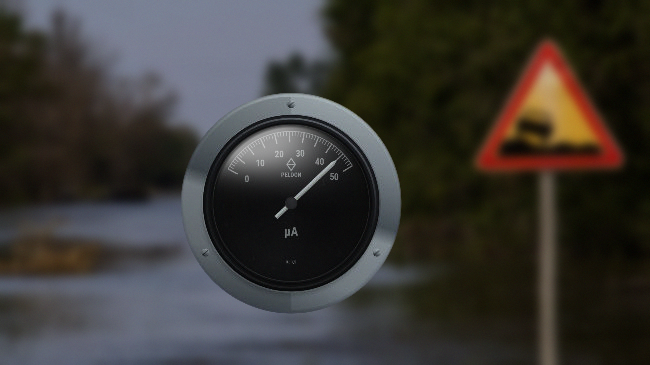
45 µA
